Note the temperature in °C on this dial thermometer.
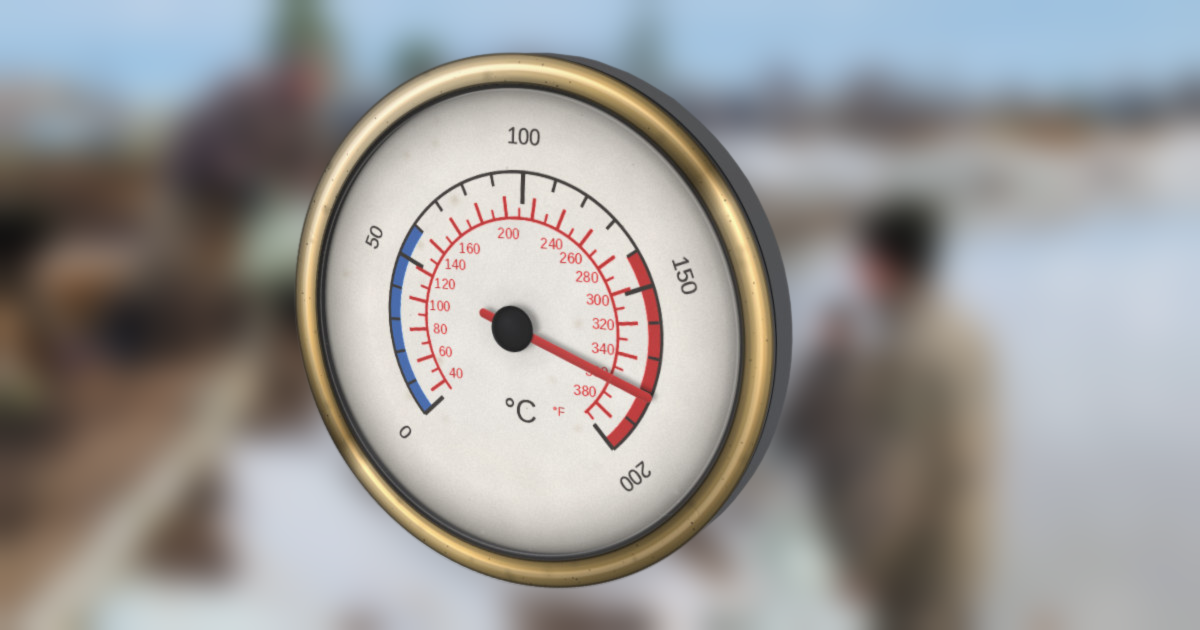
180 °C
